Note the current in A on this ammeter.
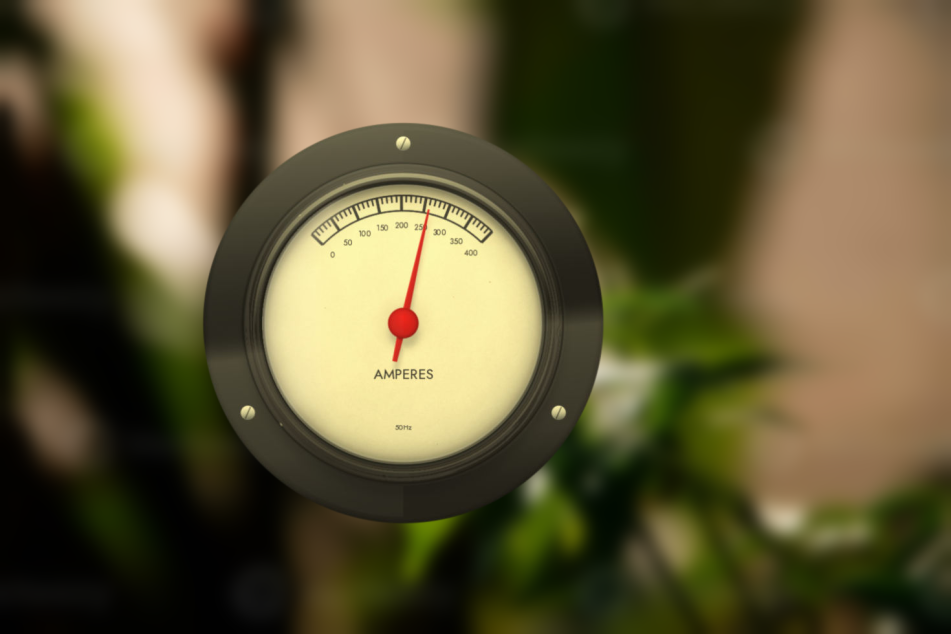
260 A
